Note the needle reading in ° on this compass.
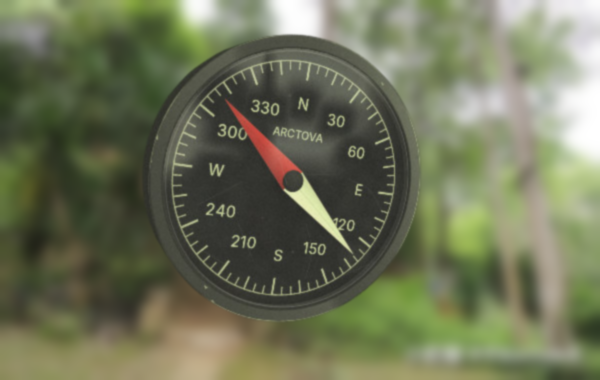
310 °
